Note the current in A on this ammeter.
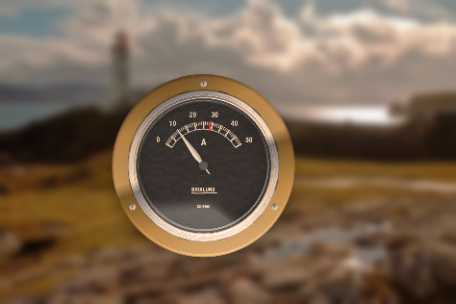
10 A
